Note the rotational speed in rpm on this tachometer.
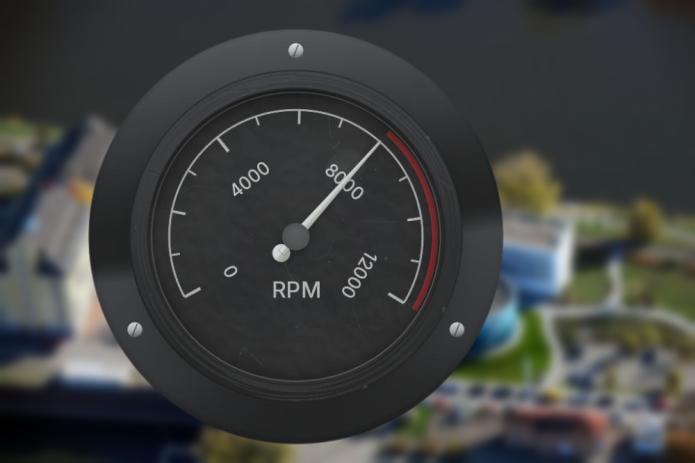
8000 rpm
